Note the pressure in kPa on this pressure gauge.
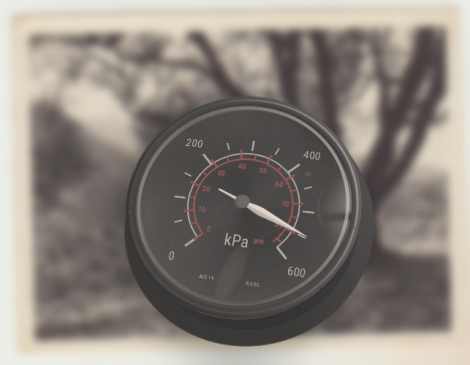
550 kPa
